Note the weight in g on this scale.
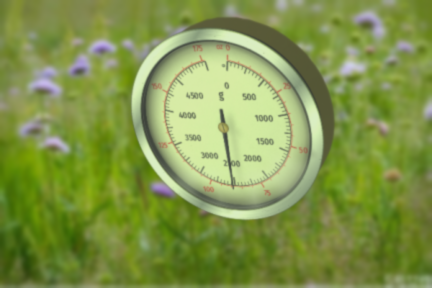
2500 g
